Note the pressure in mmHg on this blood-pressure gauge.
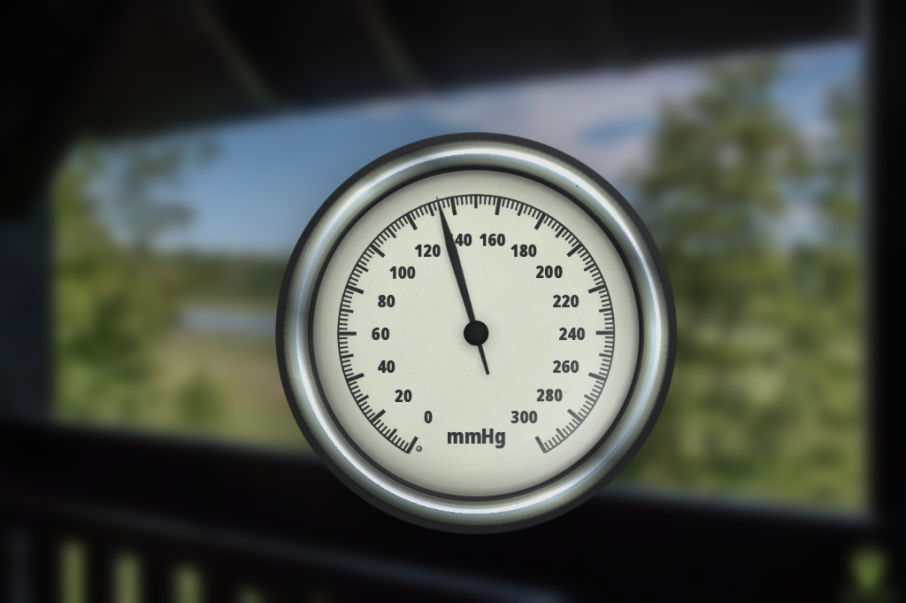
134 mmHg
